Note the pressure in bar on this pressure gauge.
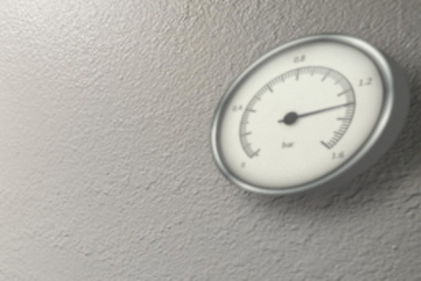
1.3 bar
